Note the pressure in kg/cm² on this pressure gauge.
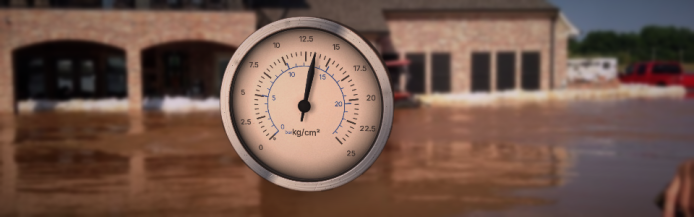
13.5 kg/cm²
